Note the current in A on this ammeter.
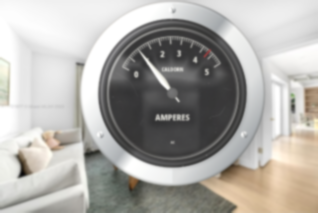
1 A
